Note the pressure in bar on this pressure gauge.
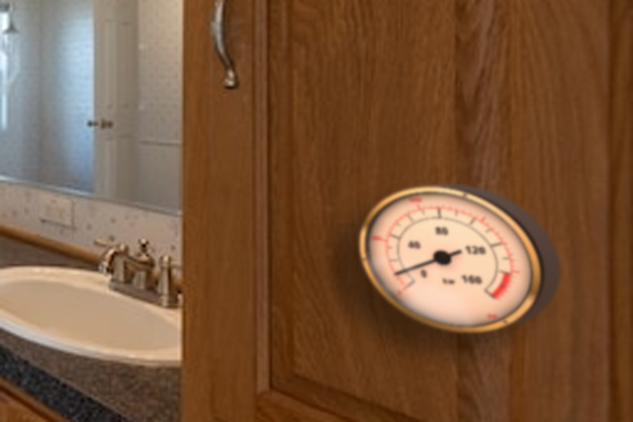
10 bar
